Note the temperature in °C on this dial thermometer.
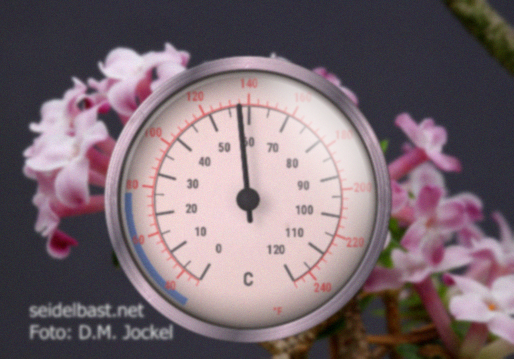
57.5 °C
